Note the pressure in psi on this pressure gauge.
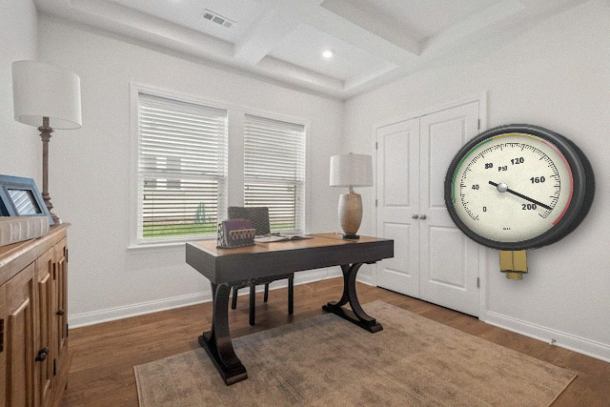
190 psi
